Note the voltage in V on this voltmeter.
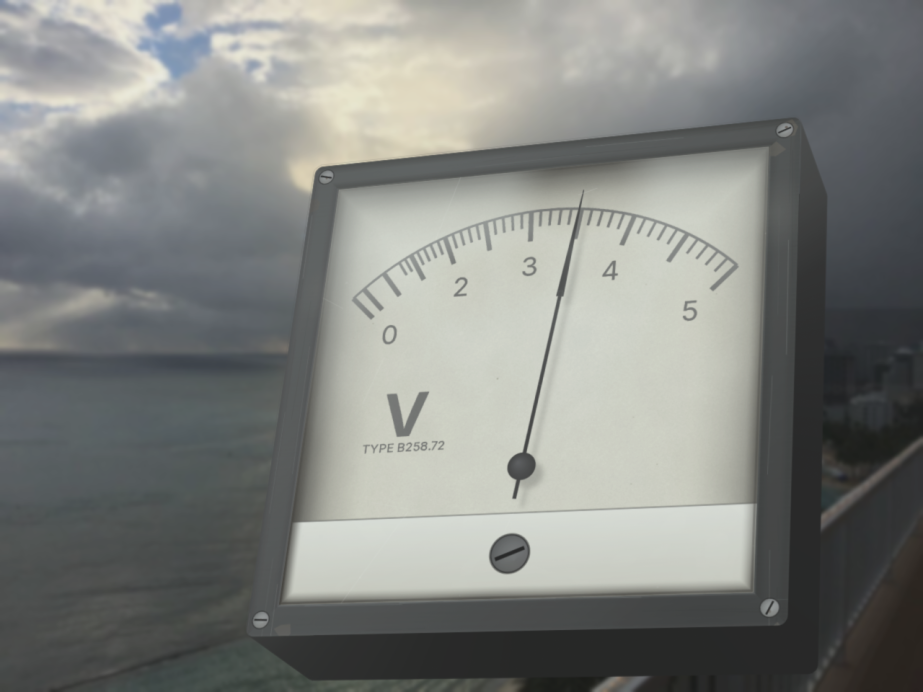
3.5 V
